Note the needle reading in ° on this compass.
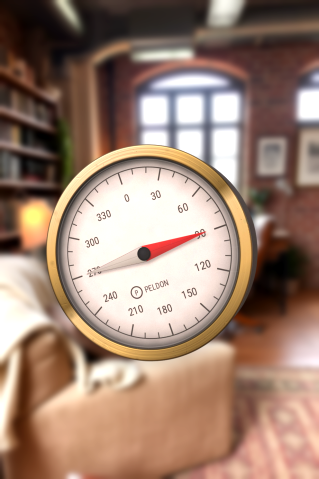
90 °
